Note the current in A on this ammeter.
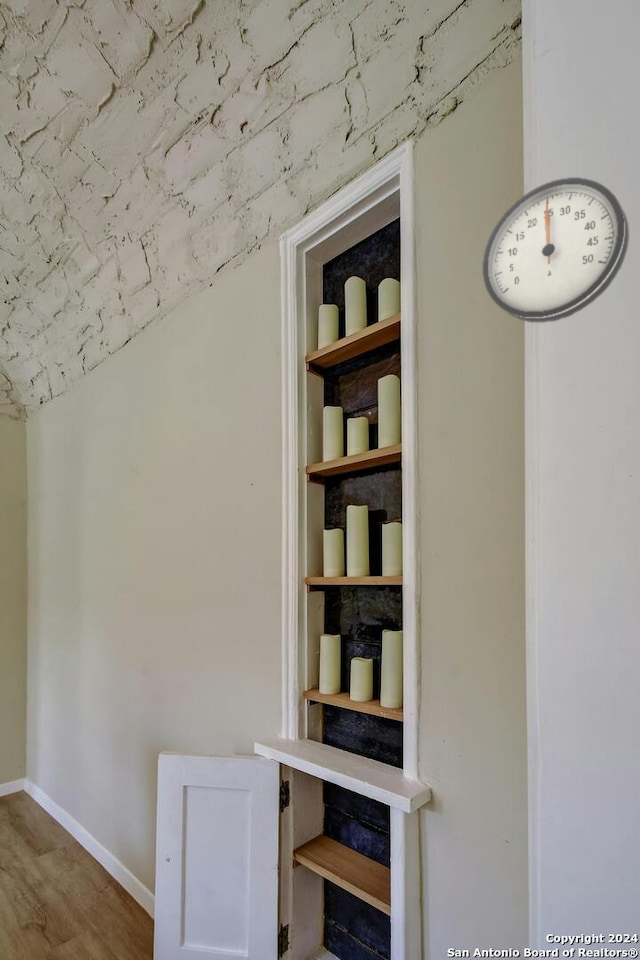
25 A
